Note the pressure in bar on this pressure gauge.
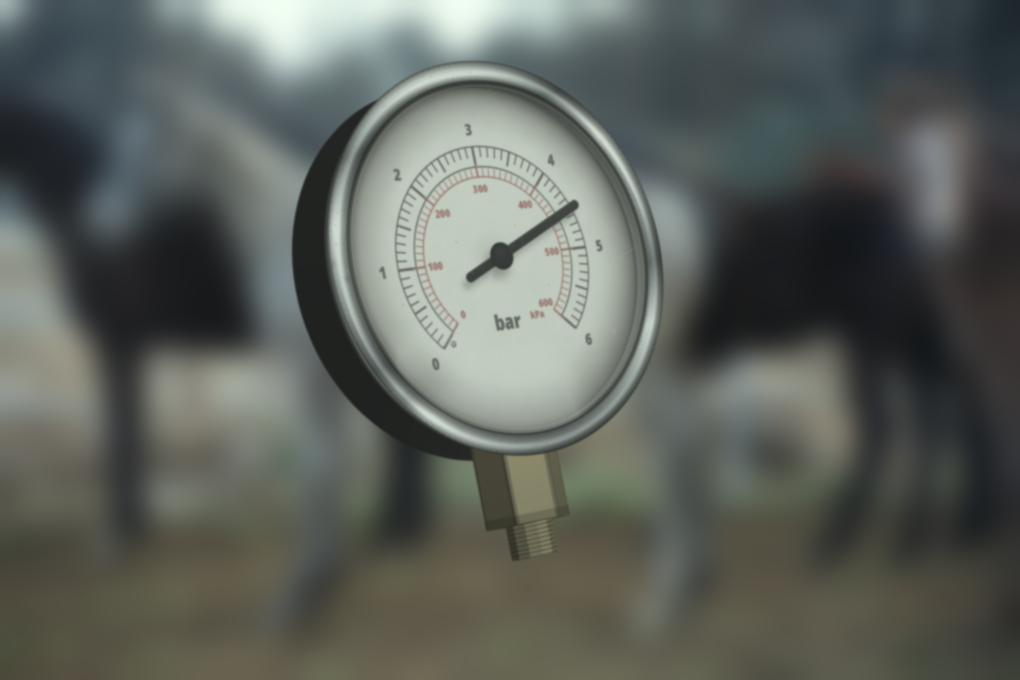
4.5 bar
